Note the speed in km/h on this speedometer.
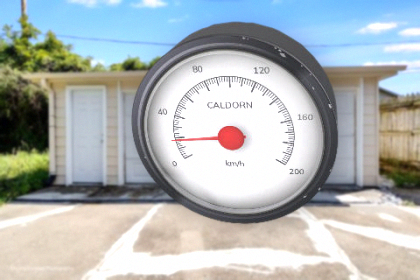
20 km/h
